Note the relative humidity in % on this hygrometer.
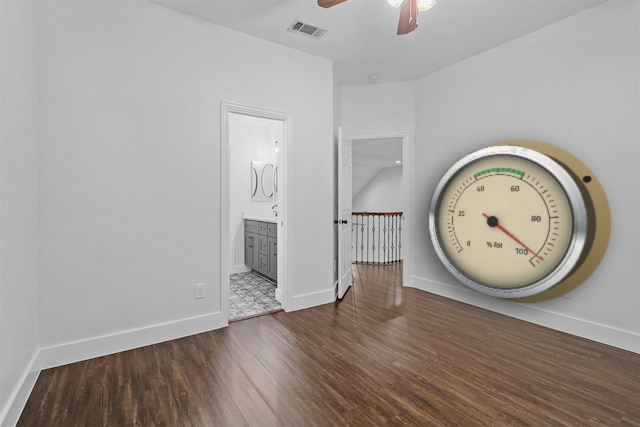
96 %
